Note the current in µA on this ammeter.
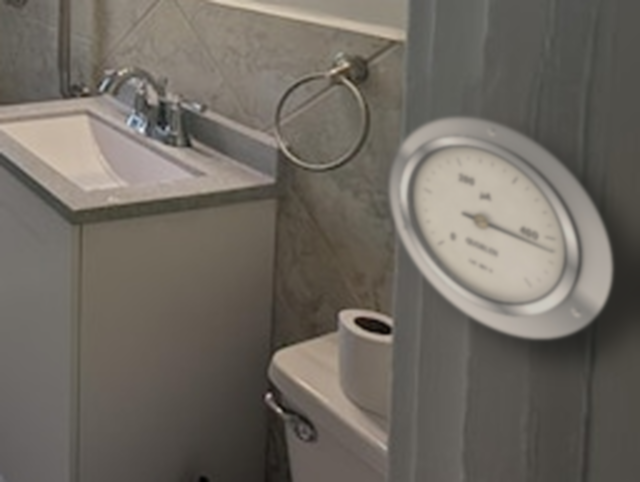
420 µA
